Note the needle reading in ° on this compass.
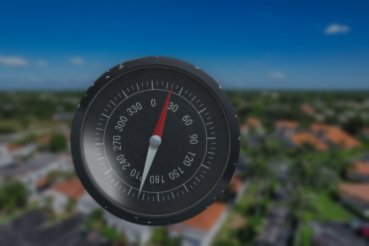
20 °
